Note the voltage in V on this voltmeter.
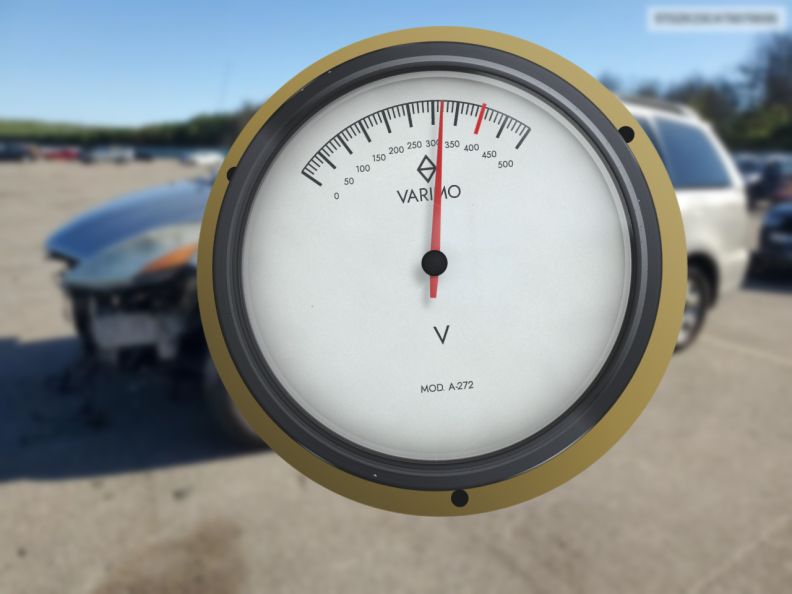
320 V
